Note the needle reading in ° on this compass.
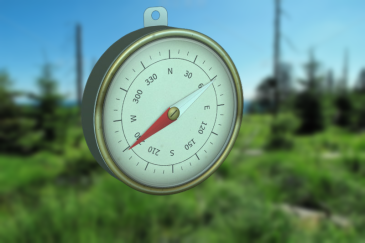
240 °
